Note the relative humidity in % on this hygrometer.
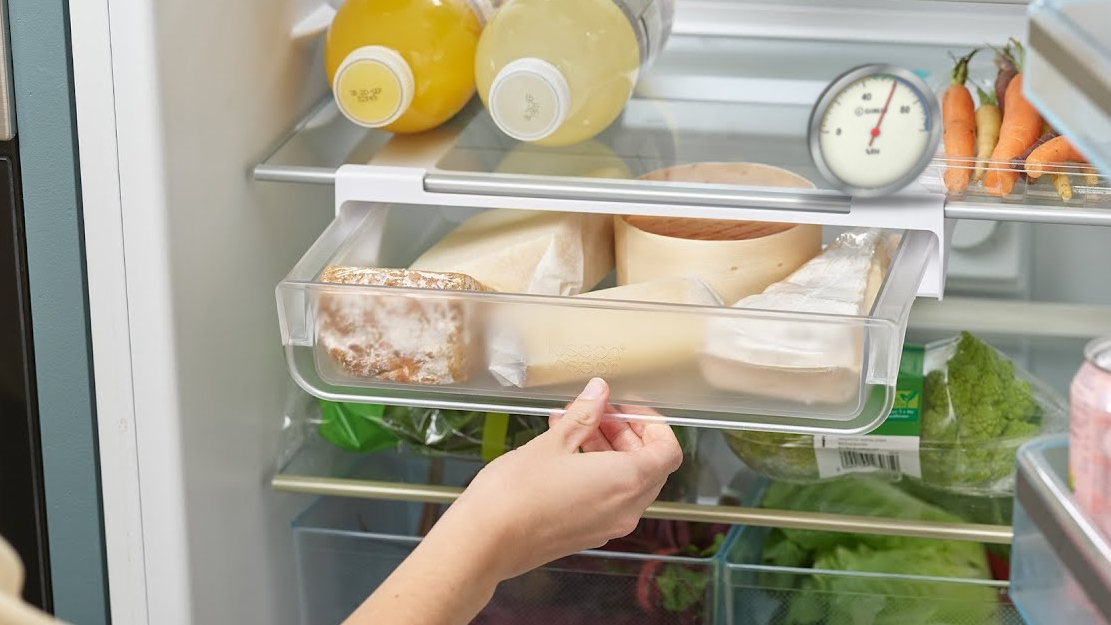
60 %
